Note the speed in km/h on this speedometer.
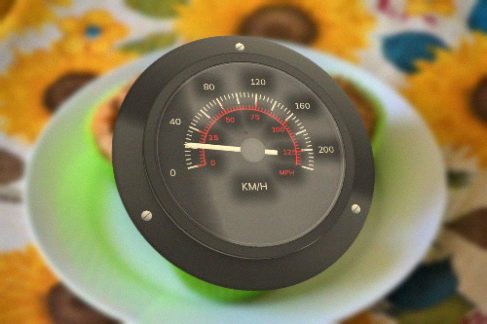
20 km/h
